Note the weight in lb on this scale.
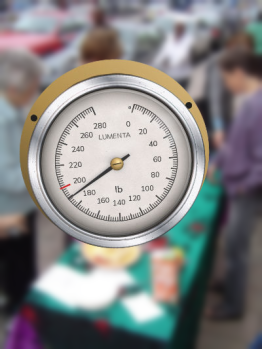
190 lb
